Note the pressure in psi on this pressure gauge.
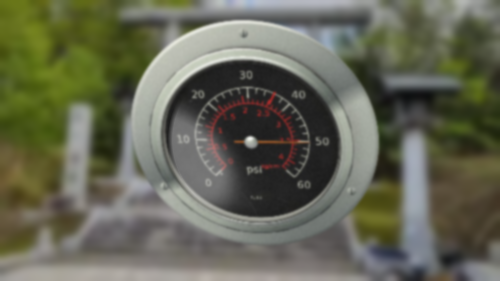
50 psi
